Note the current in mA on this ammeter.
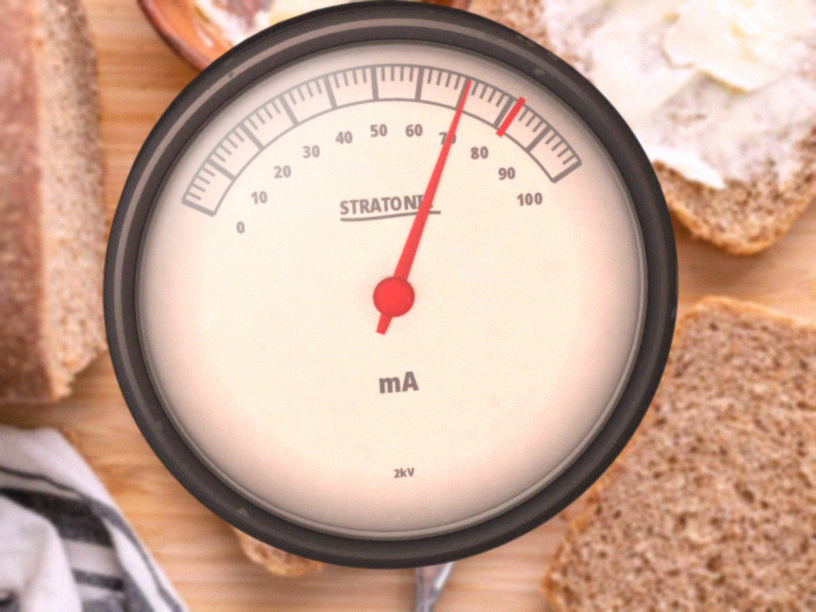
70 mA
